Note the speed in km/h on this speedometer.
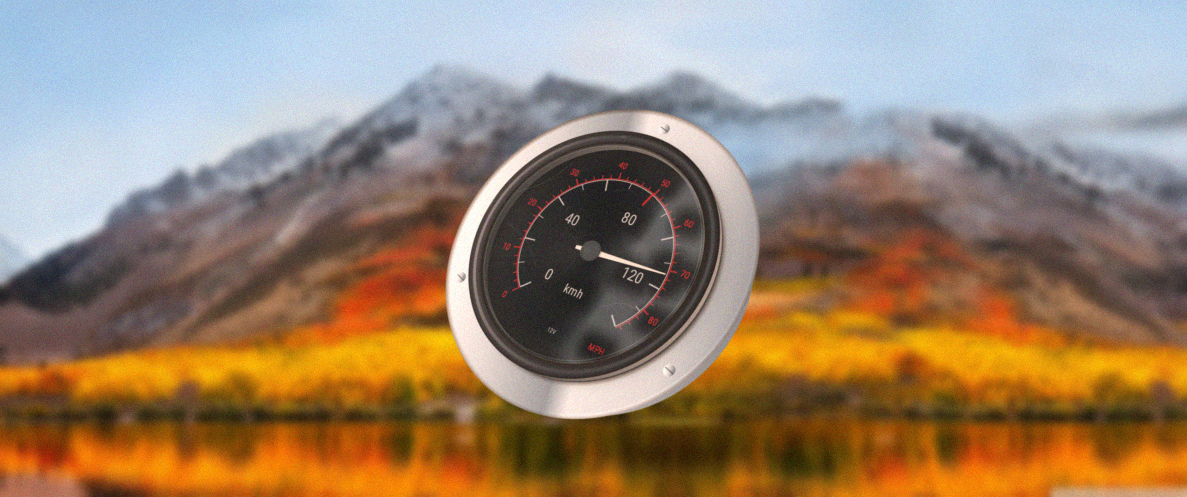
115 km/h
